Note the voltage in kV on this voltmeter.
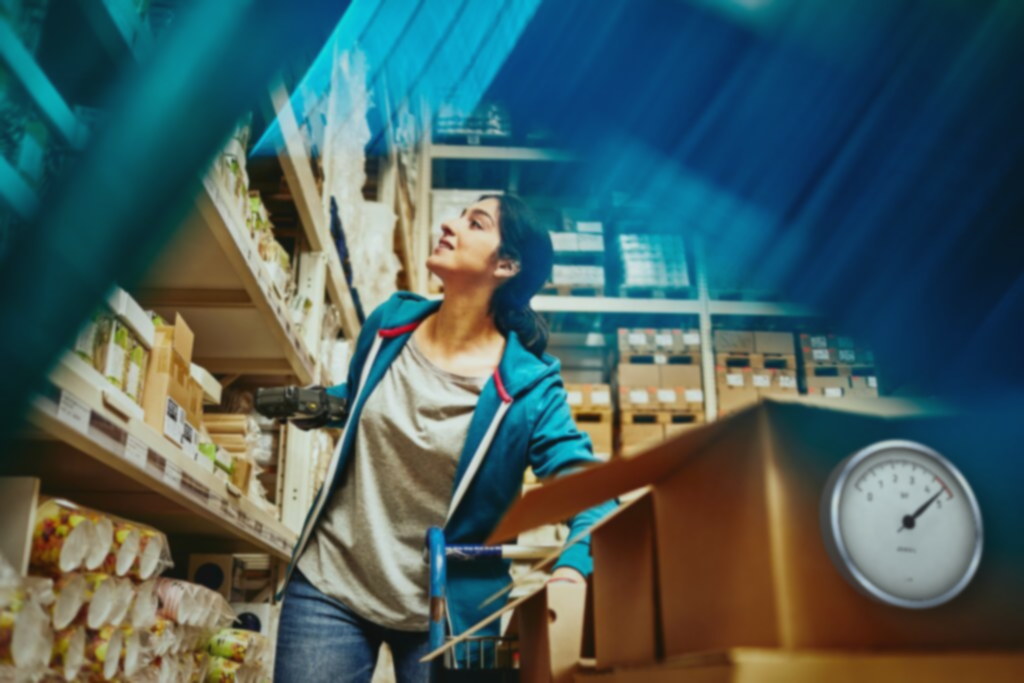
4.5 kV
